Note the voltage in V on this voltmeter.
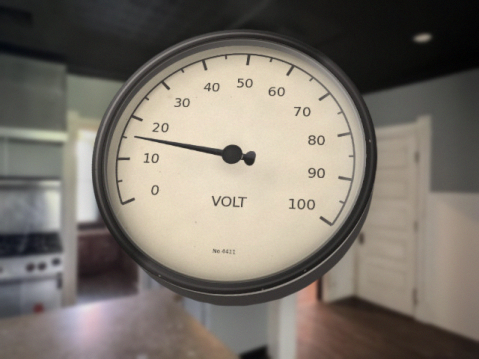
15 V
